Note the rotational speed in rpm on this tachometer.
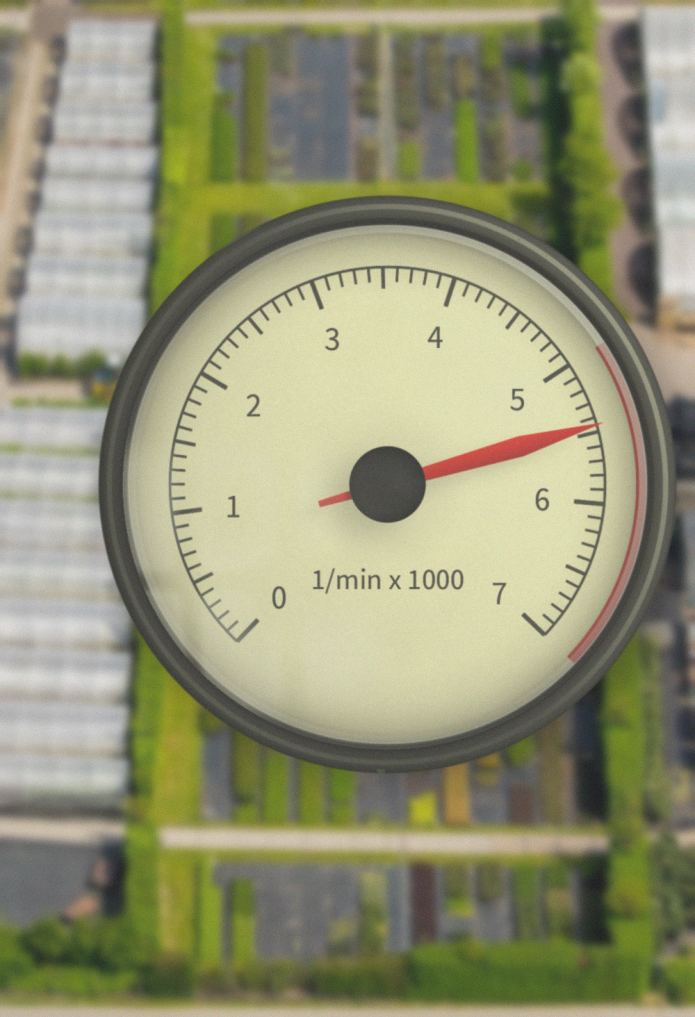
5450 rpm
